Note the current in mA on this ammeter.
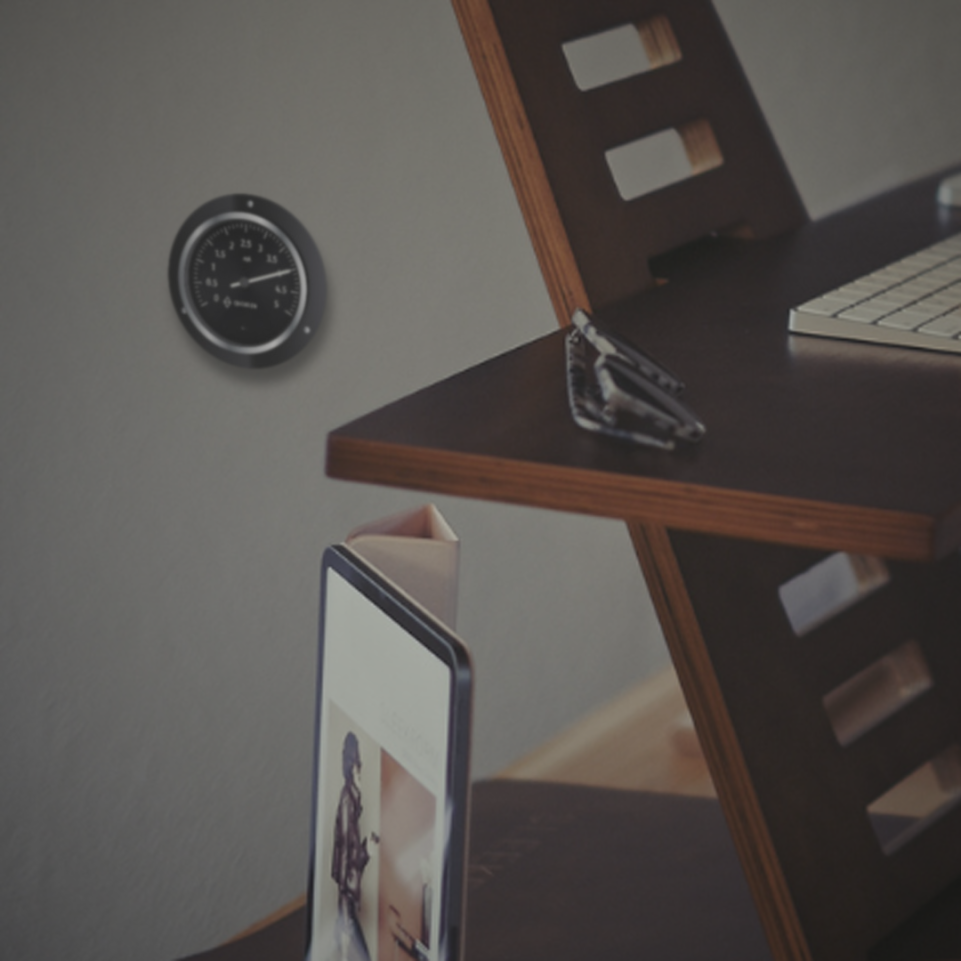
4 mA
